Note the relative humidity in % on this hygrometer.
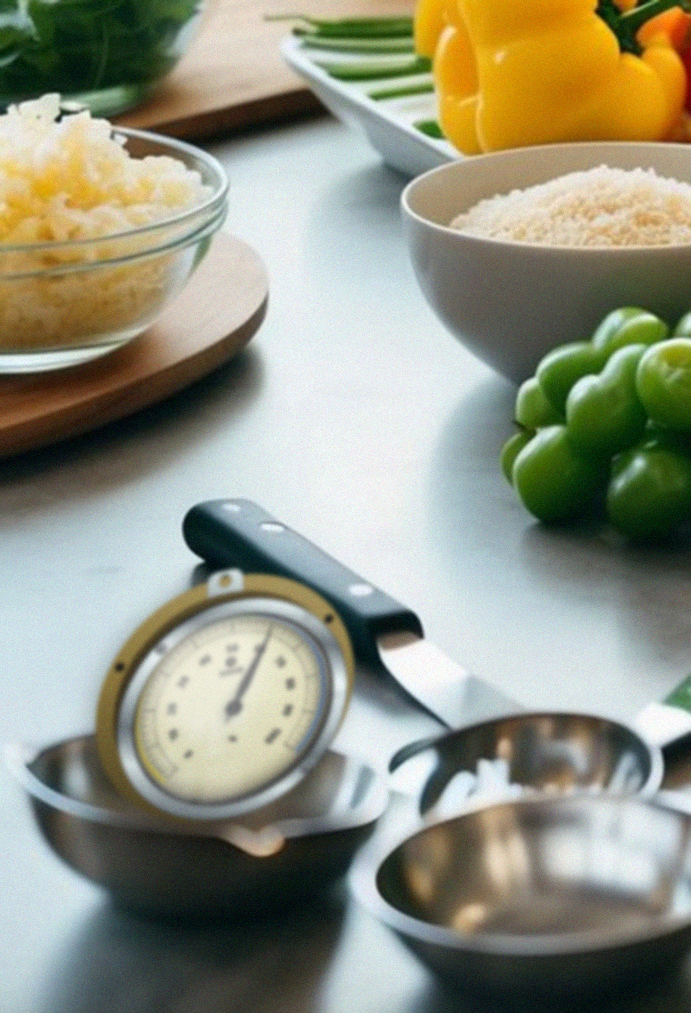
60 %
